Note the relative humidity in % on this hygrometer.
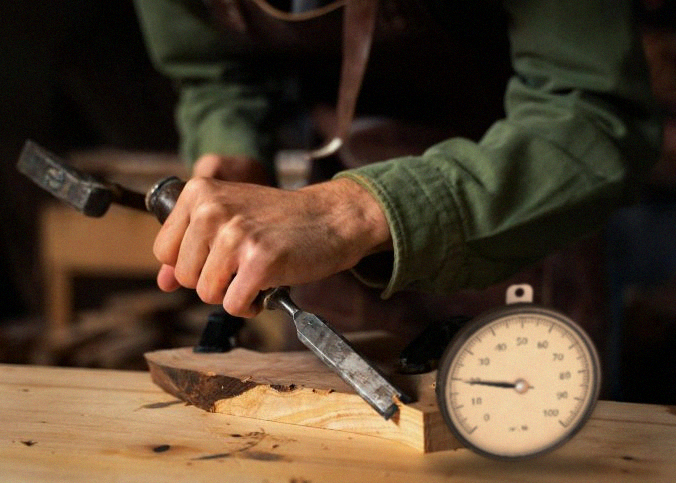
20 %
